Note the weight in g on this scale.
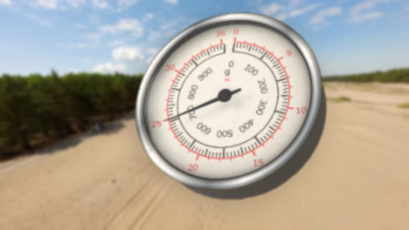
700 g
